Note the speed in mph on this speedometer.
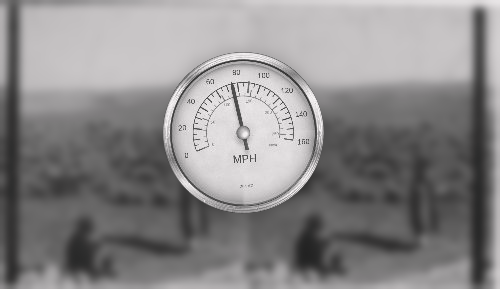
75 mph
